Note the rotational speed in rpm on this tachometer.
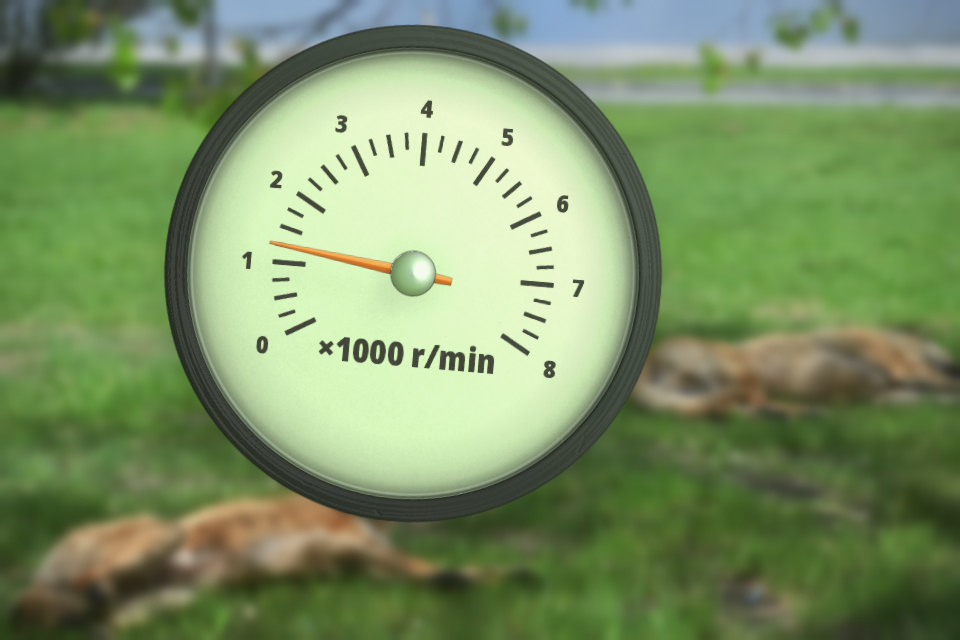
1250 rpm
